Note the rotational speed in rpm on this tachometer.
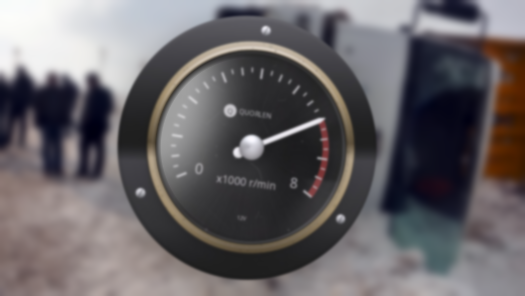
6000 rpm
